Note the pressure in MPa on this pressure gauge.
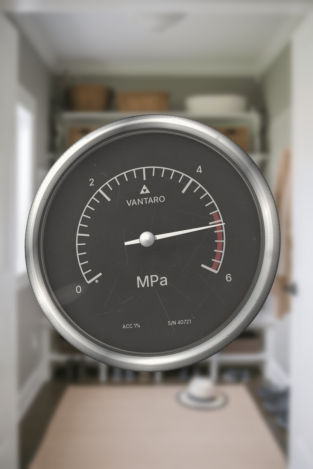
5.1 MPa
